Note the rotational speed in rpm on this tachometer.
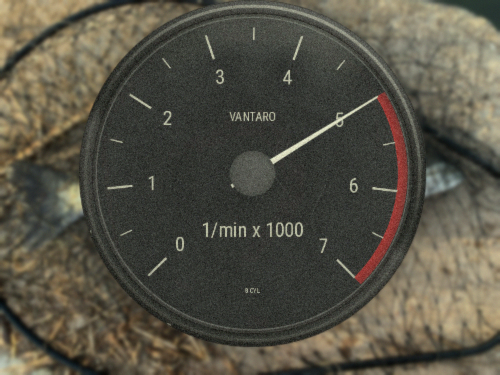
5000 rpm
